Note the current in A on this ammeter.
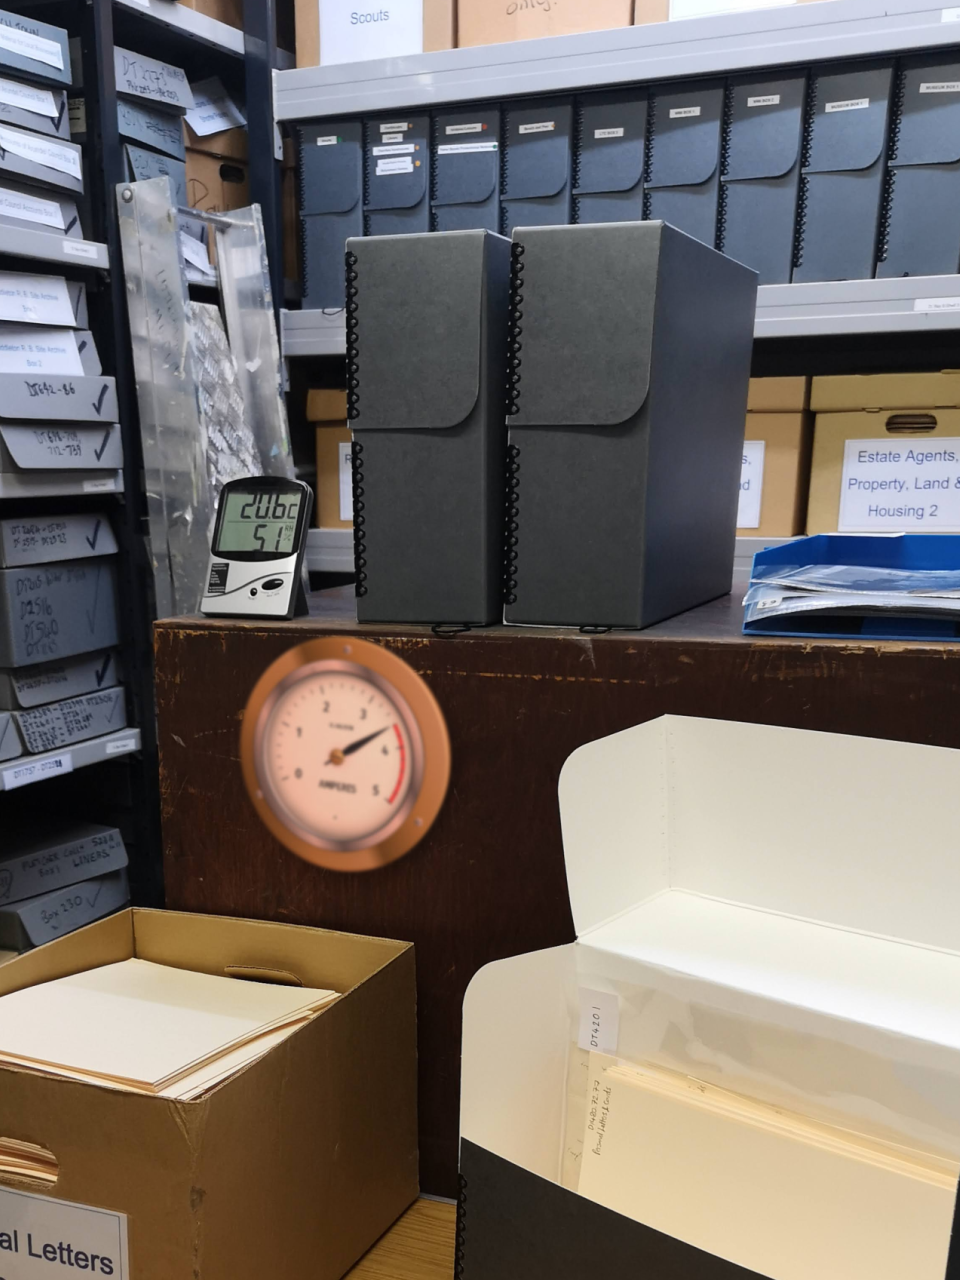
3.6 A
